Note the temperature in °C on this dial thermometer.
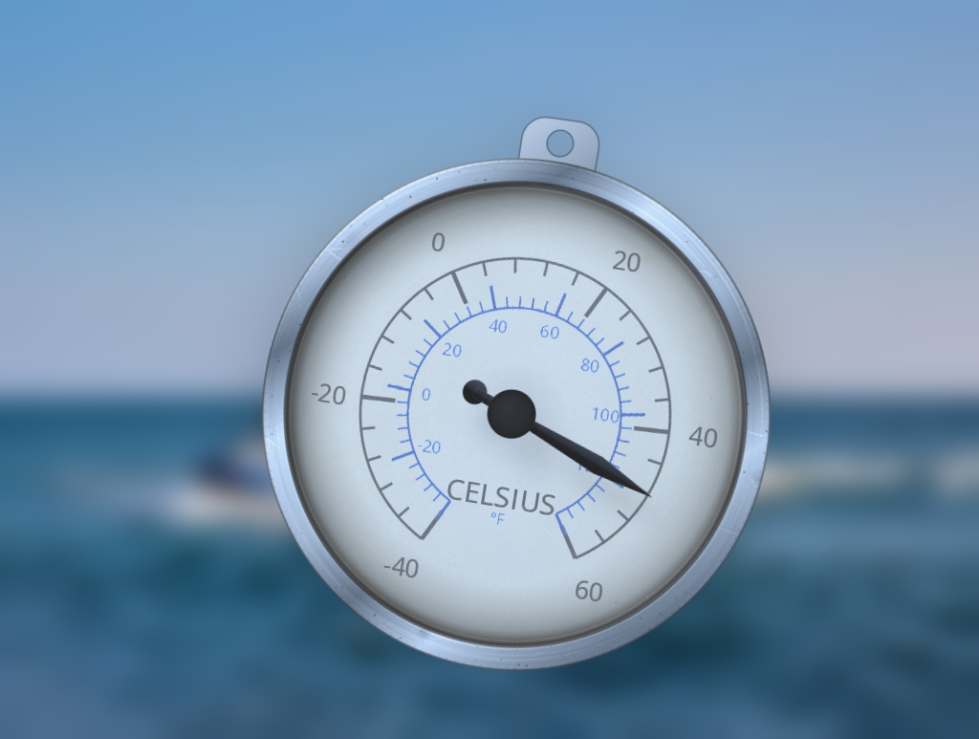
48 °C
